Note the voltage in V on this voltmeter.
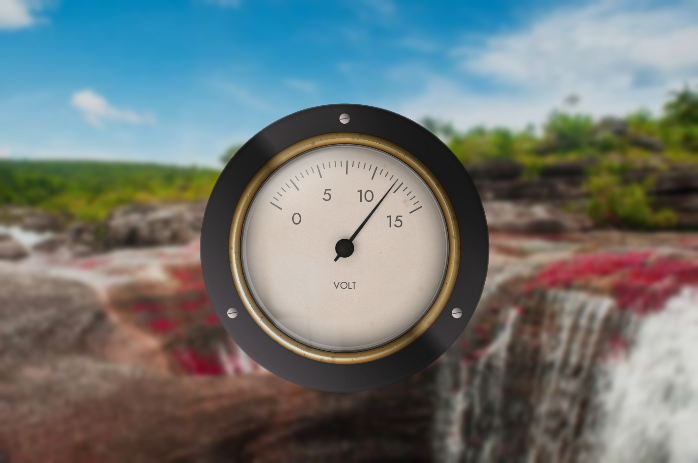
12 V
